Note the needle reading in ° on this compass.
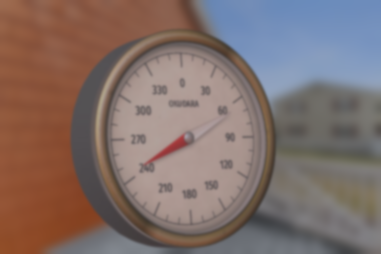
245 °
